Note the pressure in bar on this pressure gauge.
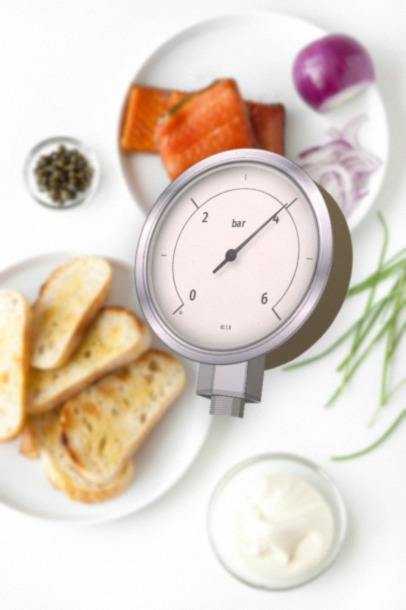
4 bar
